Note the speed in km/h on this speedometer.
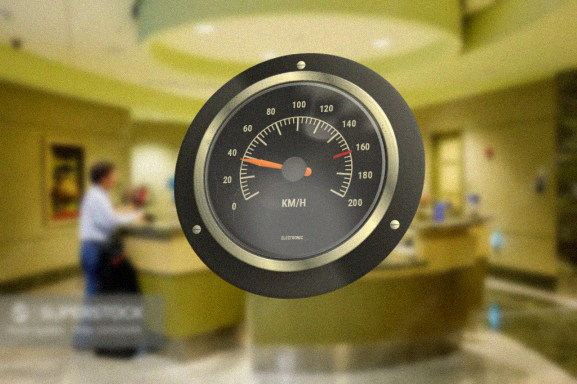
36 km/h
